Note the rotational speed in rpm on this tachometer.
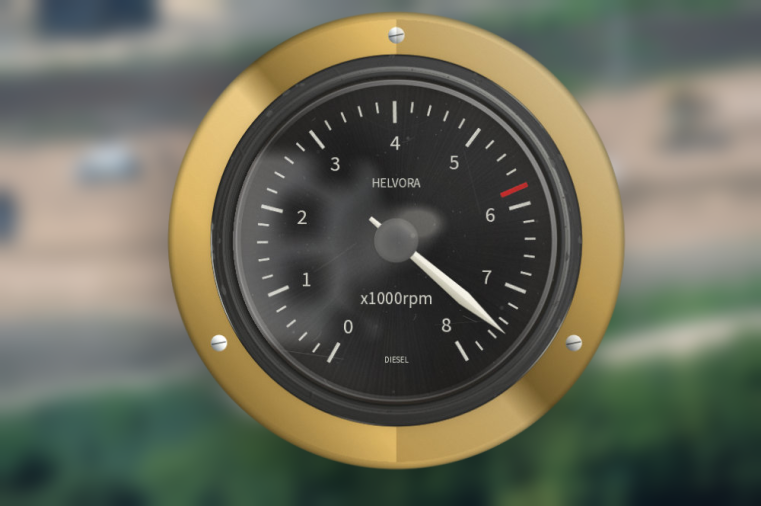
7500 rpm
